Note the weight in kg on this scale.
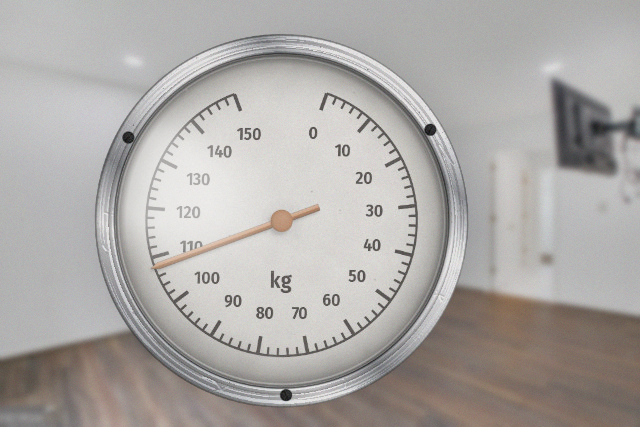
108 kg
